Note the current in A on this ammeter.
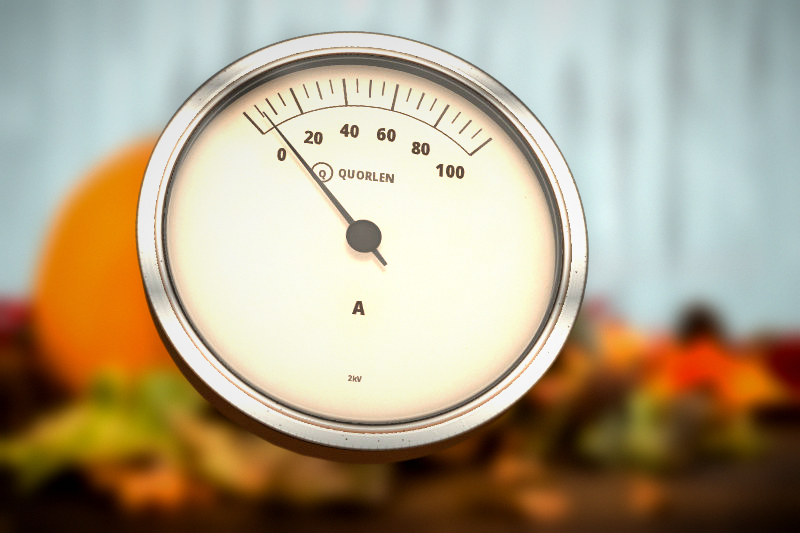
5 A
